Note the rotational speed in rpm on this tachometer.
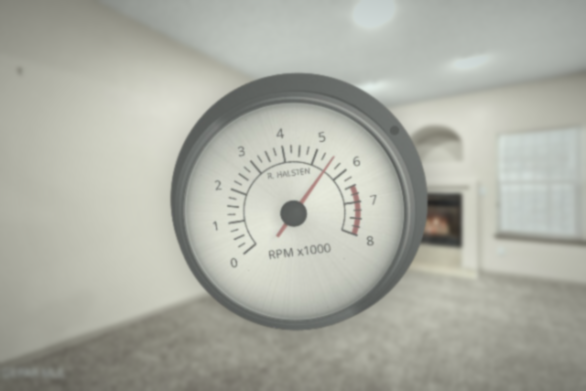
5500 rpm
